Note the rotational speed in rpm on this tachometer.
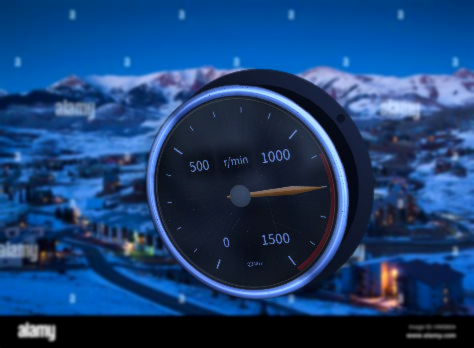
1200 rpm
